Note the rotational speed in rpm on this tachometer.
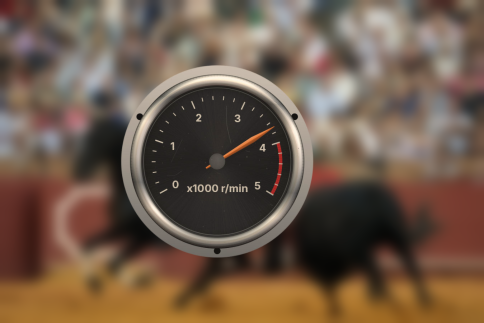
3700 rpm
